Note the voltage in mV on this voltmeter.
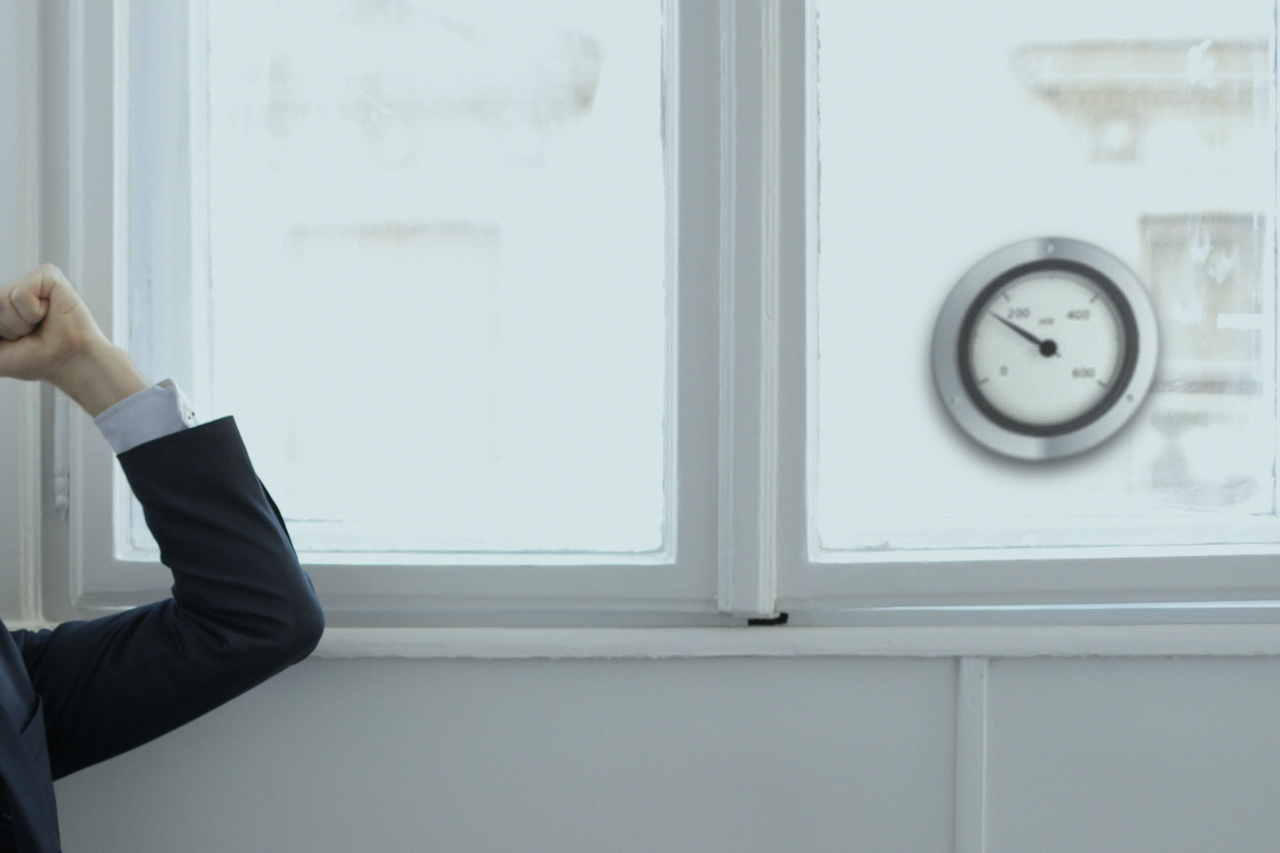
150 mV
